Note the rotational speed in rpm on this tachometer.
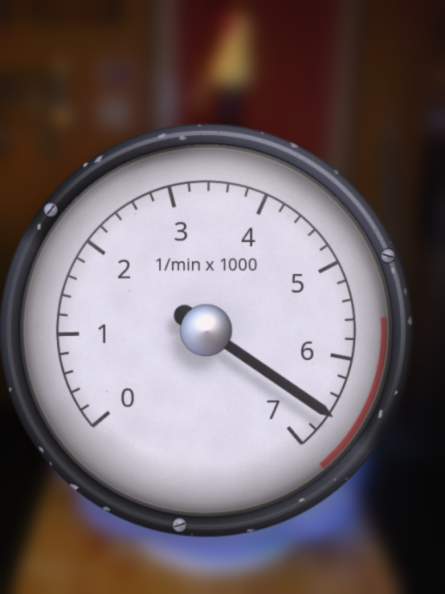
6600 rpm
